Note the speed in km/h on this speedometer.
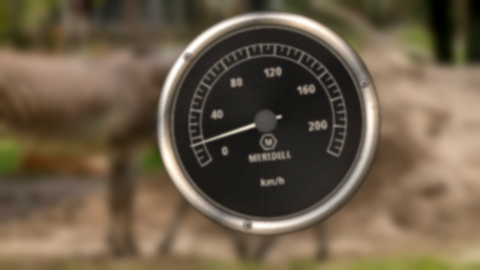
15 km/h
